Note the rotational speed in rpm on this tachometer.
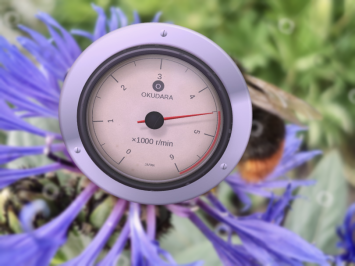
4500 rpm
